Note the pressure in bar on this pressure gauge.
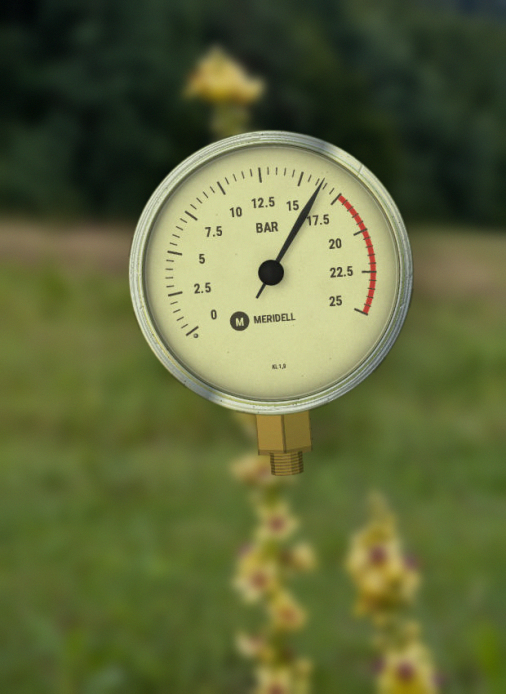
16.25 bar
